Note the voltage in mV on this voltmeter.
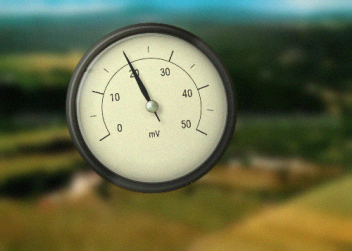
20 mV
